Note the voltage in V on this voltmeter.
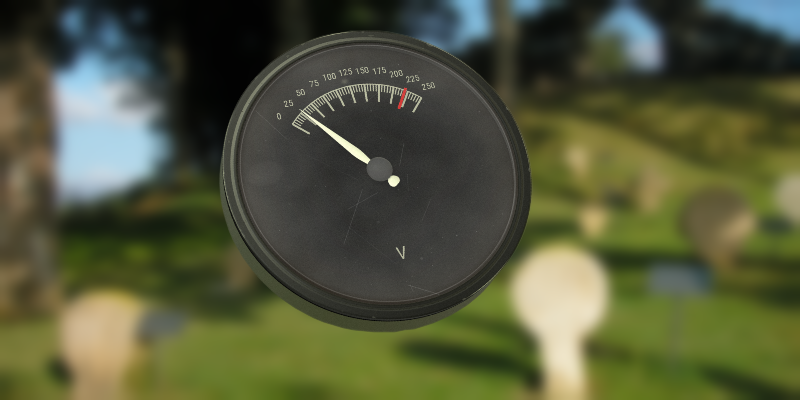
25 V
